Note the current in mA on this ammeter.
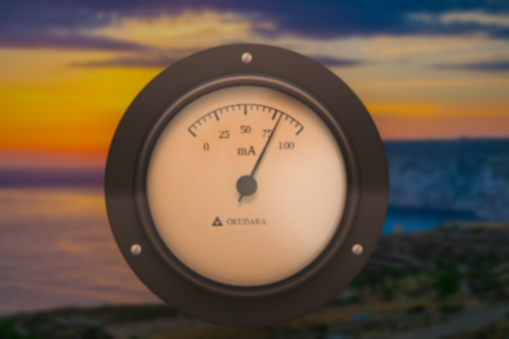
80 mA
